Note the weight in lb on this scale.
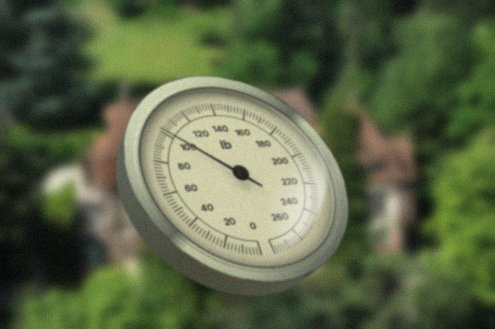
100 lb
